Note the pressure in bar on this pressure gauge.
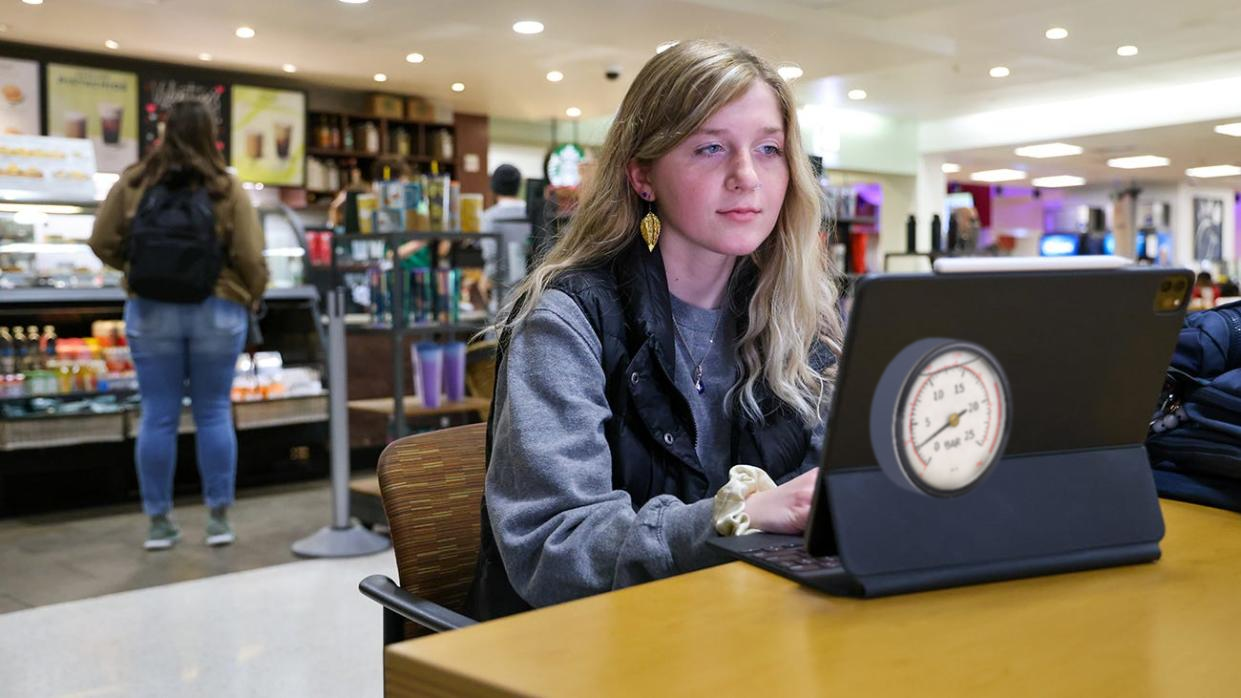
2.5 bar
